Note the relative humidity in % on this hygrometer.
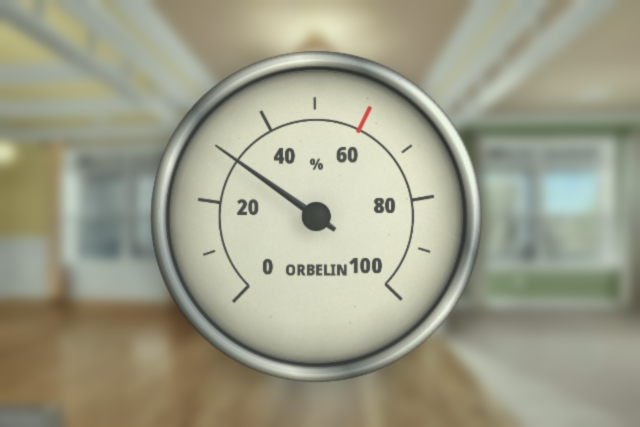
30 %
